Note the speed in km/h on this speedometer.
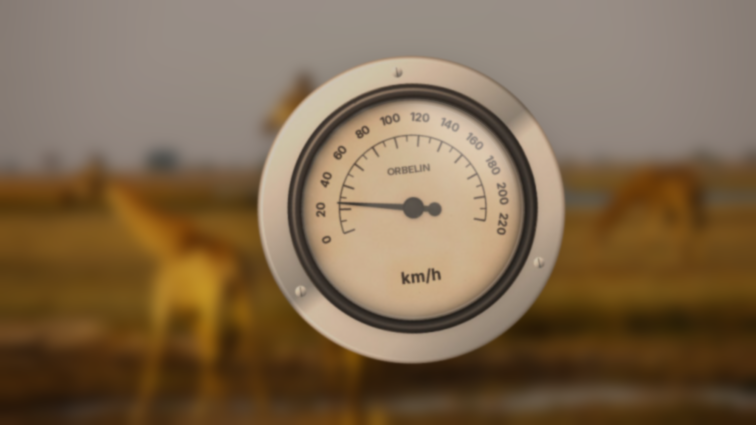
25 km/h
